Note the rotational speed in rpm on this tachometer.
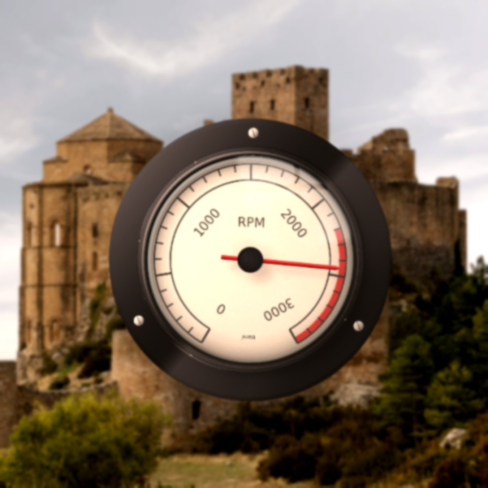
2450 rpm
